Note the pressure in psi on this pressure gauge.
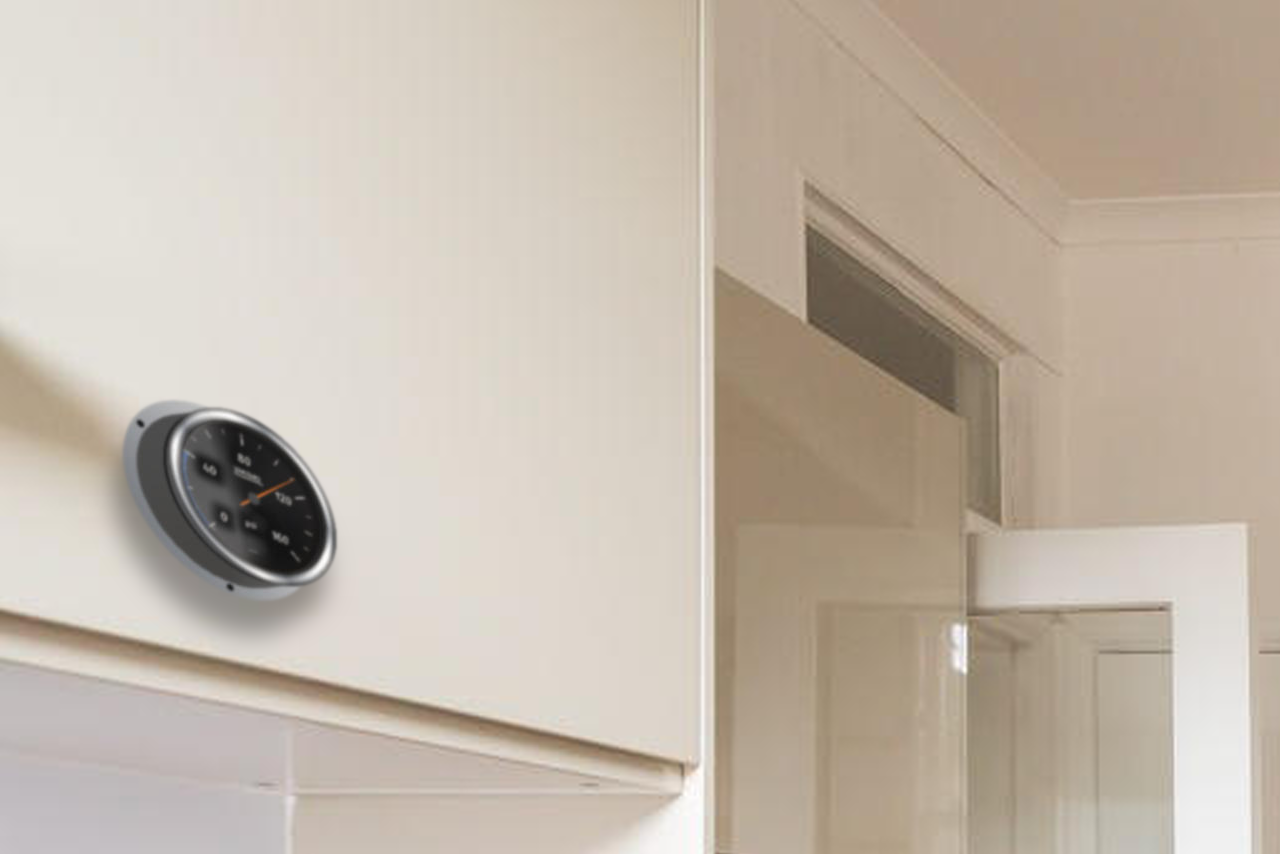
110 psi
